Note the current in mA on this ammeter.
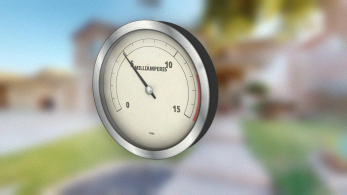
5 mA
